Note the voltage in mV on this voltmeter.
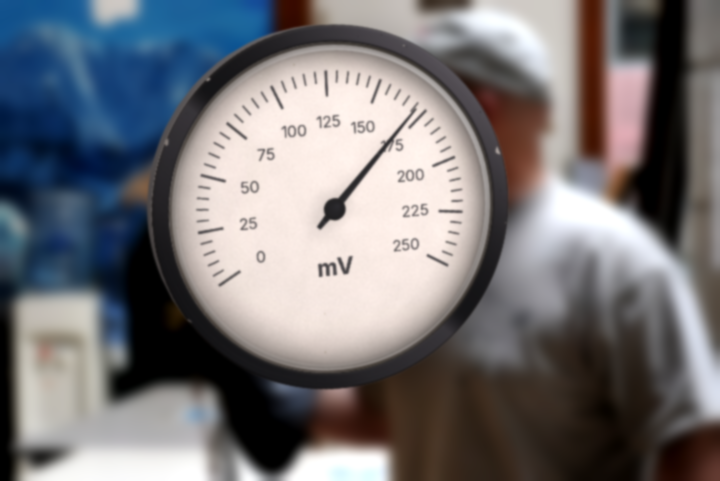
170 mV
